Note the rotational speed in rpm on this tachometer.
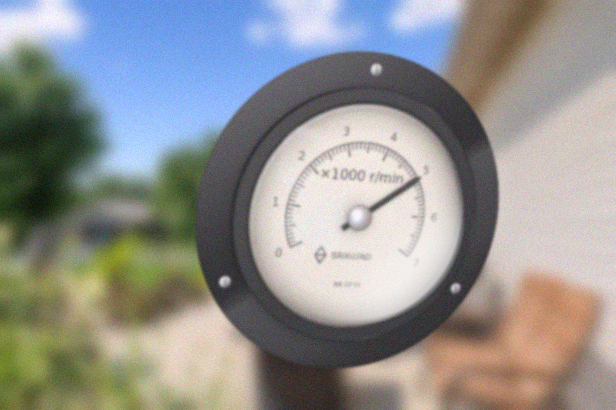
5000 rpm
